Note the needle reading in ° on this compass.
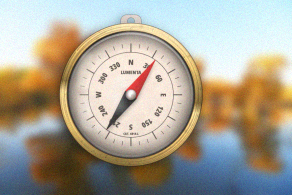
35 °
